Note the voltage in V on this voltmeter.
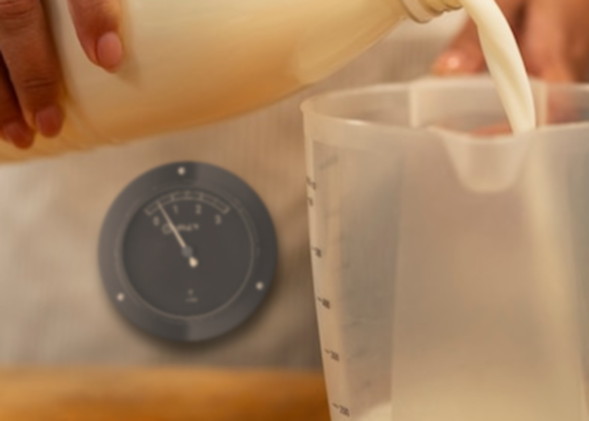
0.5 V
